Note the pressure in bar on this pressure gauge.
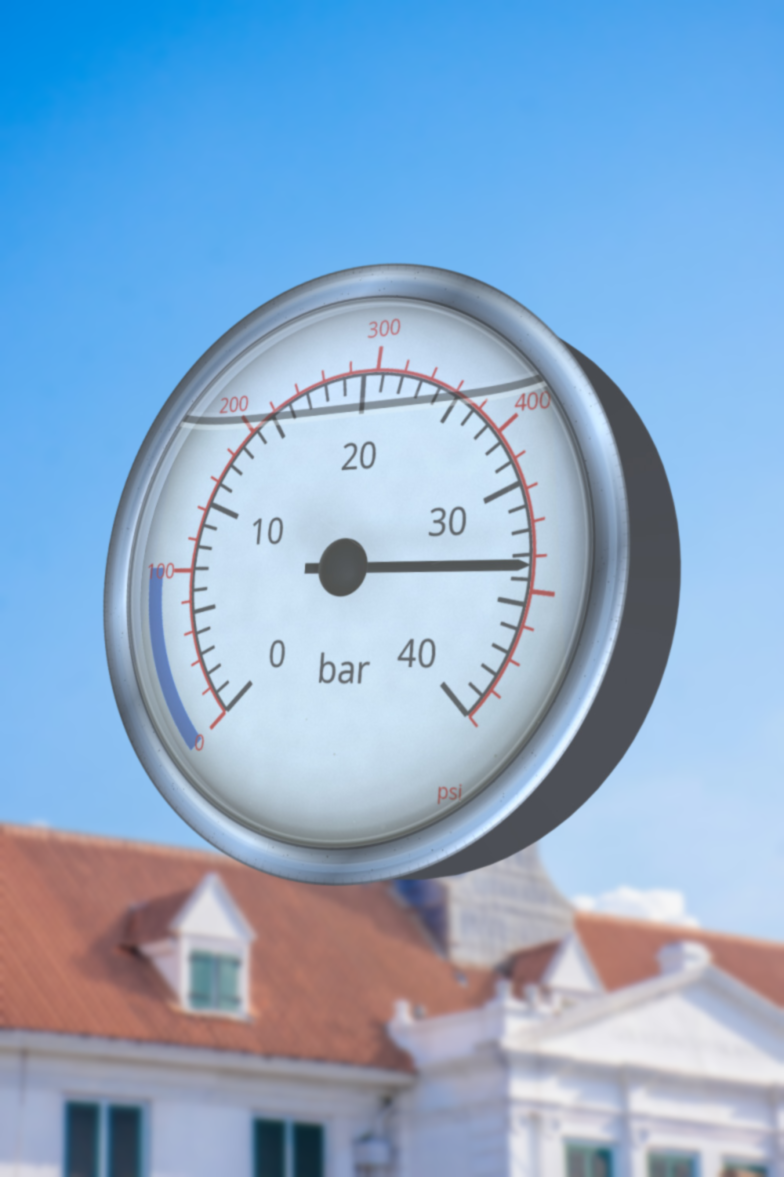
33.5 bar
